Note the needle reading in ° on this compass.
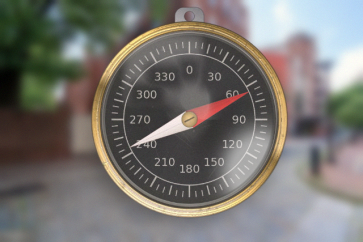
65 °
